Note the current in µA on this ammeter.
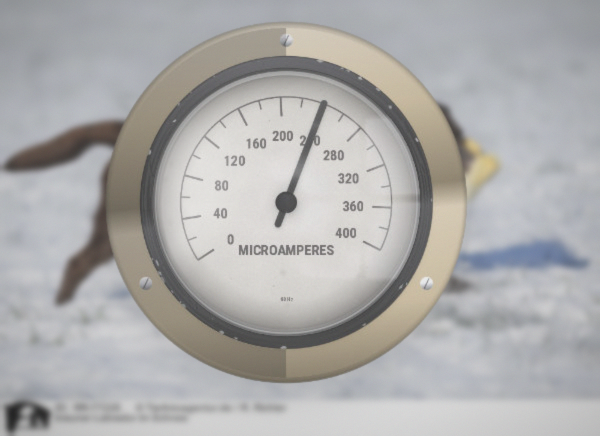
240 µA
